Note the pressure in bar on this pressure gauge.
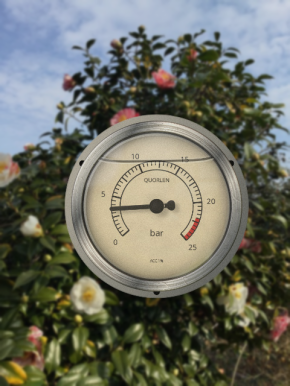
3.5 bar
